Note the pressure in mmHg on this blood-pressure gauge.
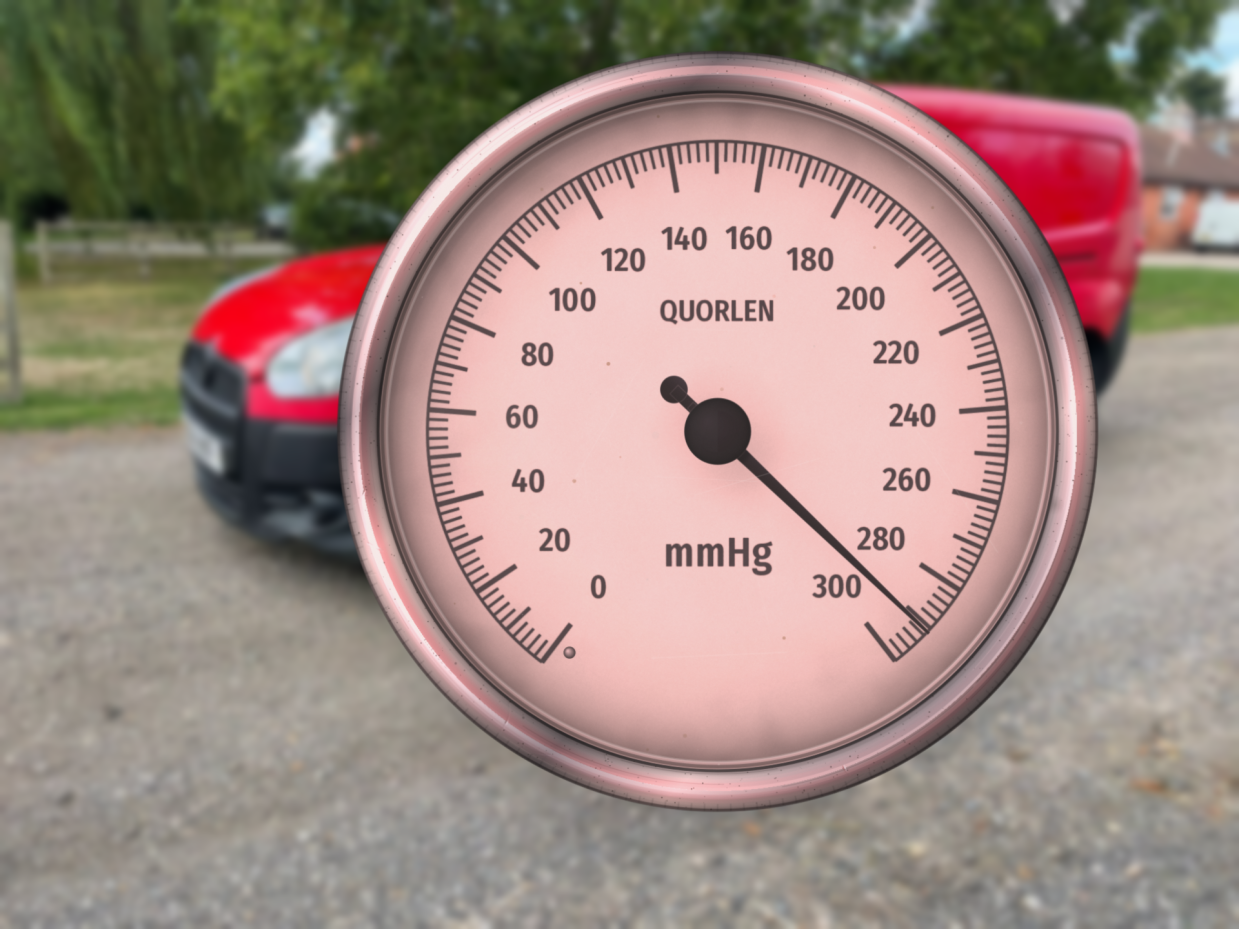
291 mmHg
